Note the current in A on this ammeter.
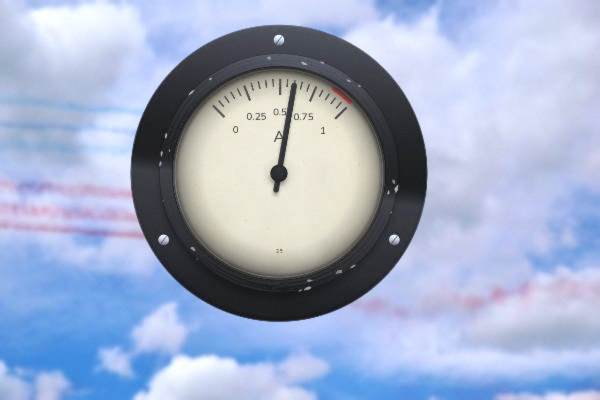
0.6 A
